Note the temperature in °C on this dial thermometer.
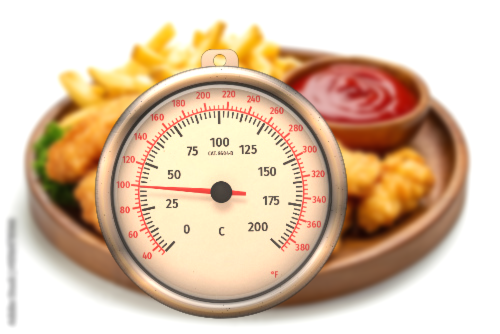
37.5 °C
